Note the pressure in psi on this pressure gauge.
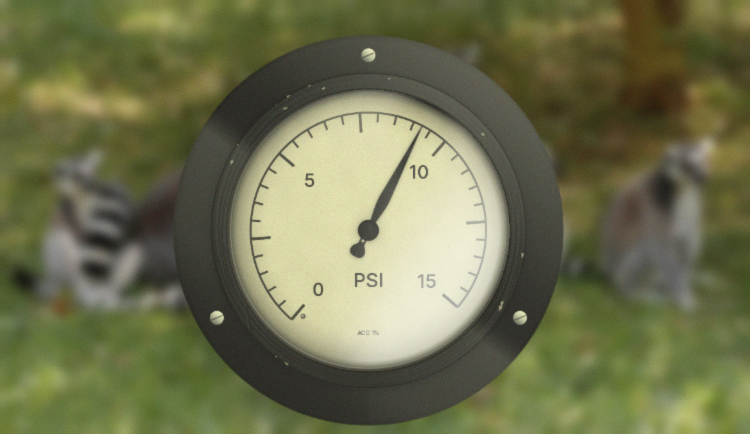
9.25 psi
